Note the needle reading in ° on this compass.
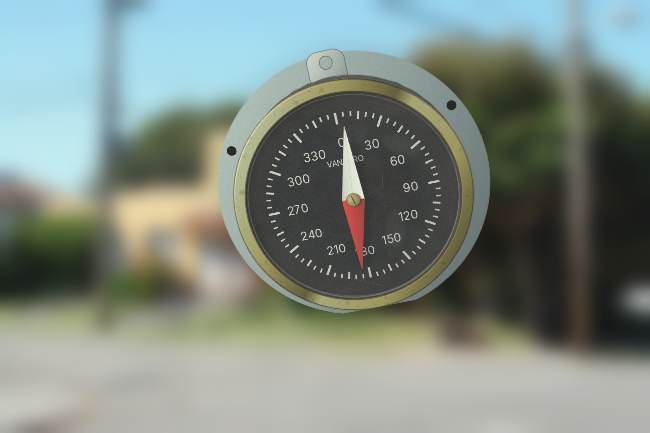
185 °
